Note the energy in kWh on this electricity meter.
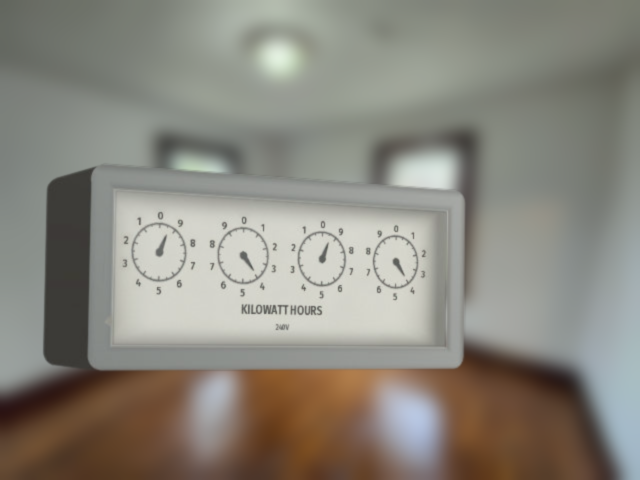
9394 kWh
